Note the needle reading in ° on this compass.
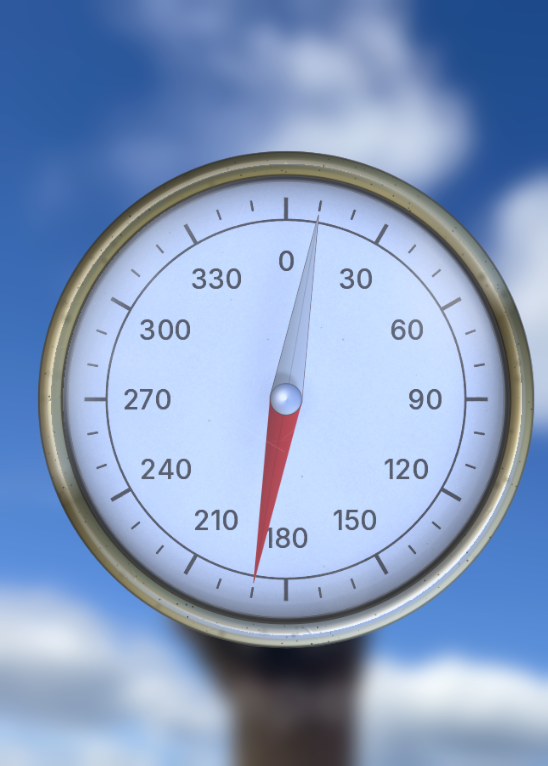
190 °
